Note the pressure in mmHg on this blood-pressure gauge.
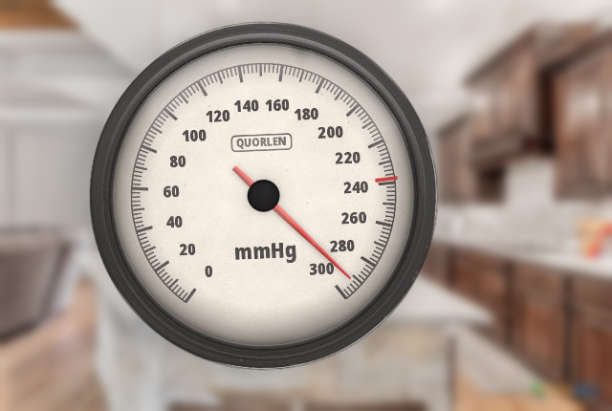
292 mmHg
